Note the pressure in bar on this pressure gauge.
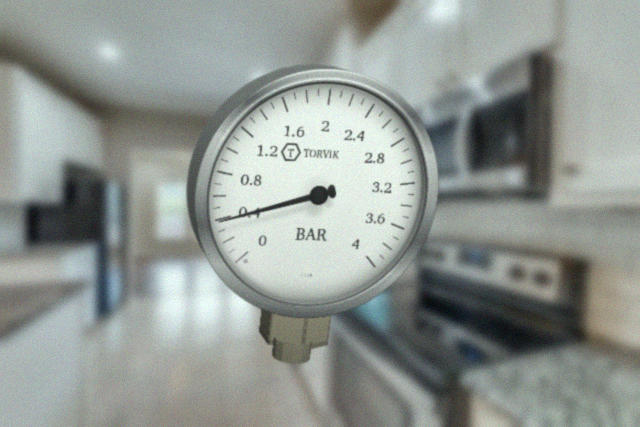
0.4 bar
